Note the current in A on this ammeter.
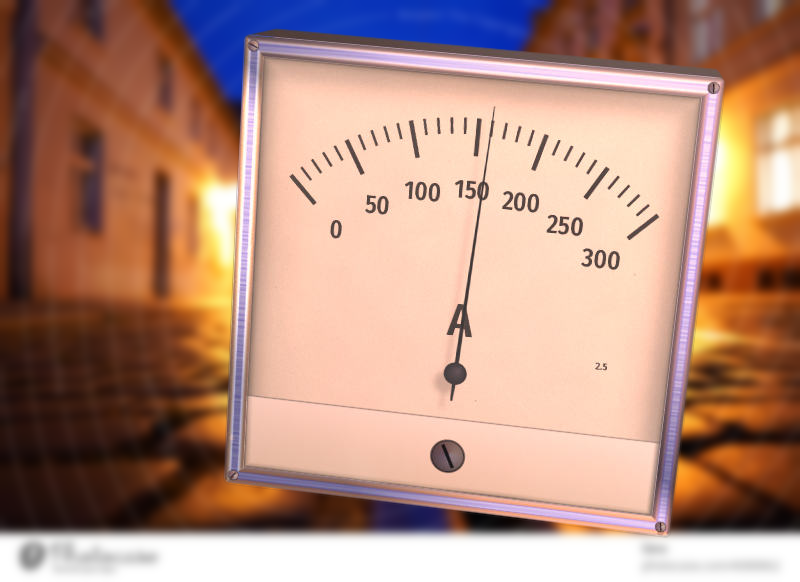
160 A
